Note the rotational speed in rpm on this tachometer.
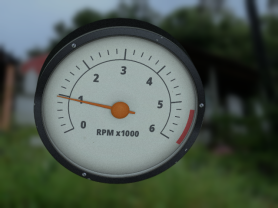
1000 rpm
